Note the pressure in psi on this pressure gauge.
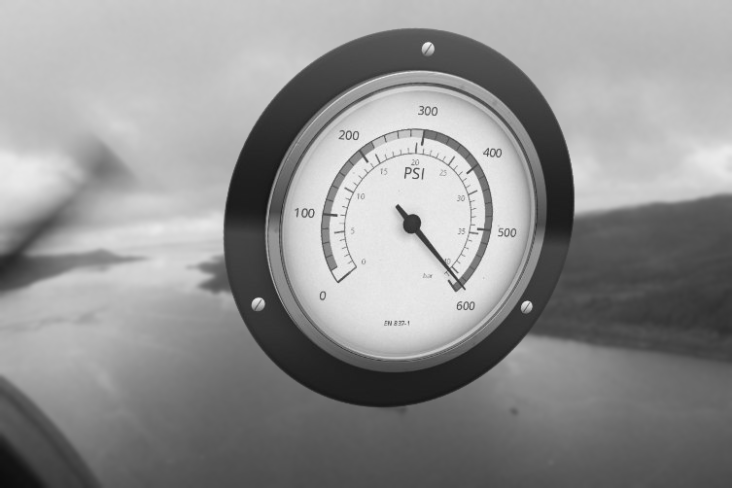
590 psi
